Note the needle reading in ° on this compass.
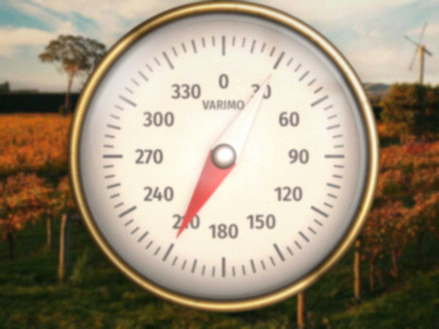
210 °
